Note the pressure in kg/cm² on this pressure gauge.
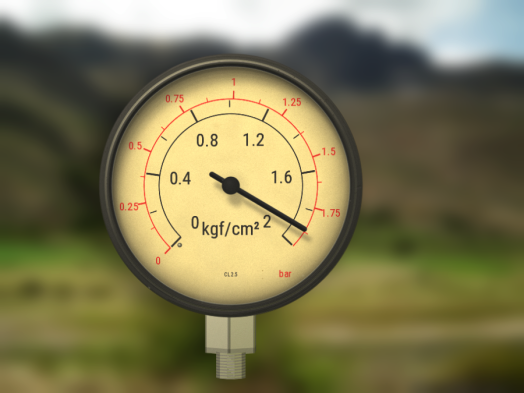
1.9 kg/cm²
